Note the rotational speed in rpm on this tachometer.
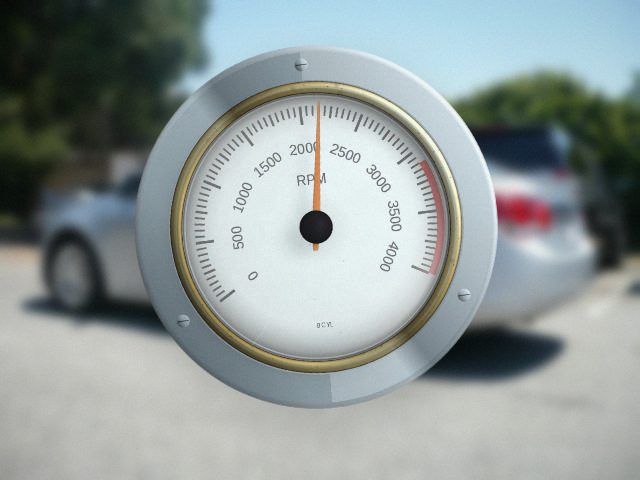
2150 rpm
